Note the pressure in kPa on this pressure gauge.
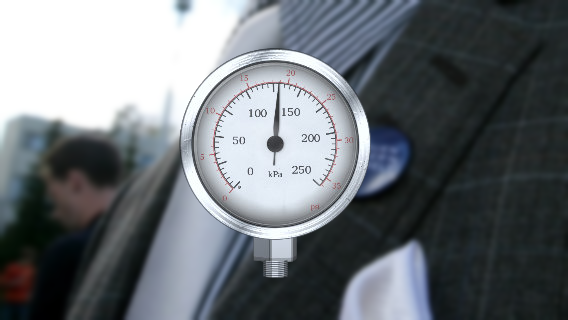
130 kPa
